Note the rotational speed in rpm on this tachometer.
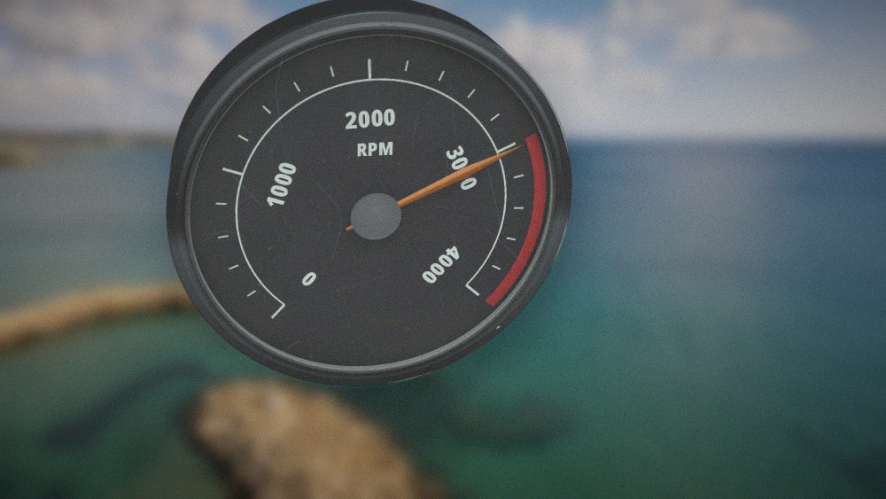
3000 rpm
